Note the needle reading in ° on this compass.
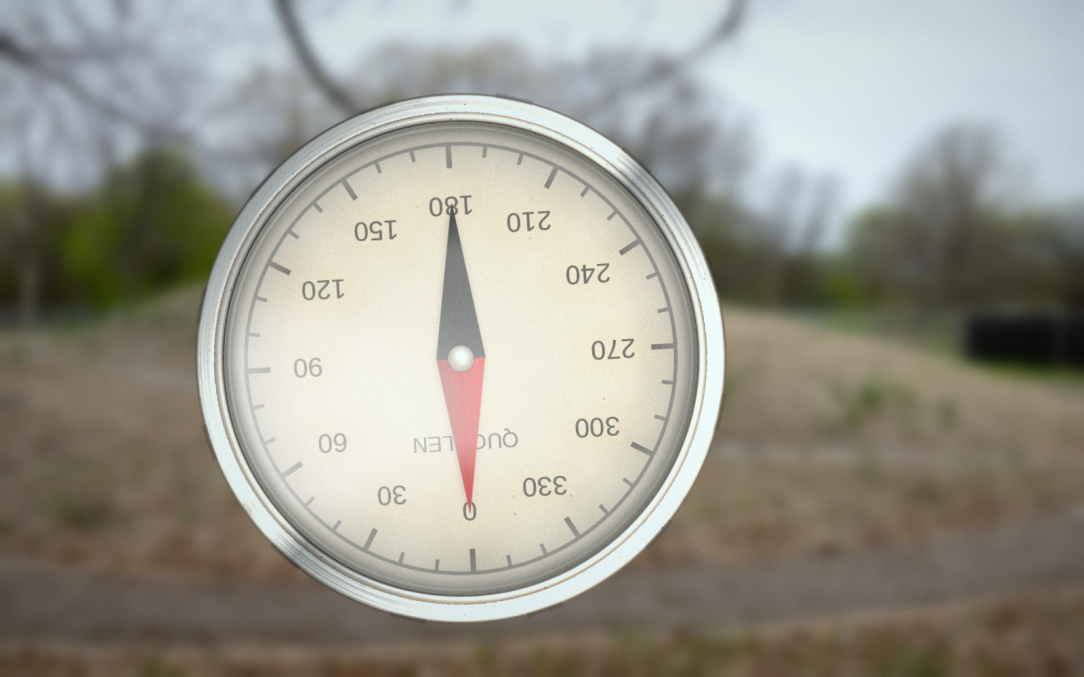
0 °
